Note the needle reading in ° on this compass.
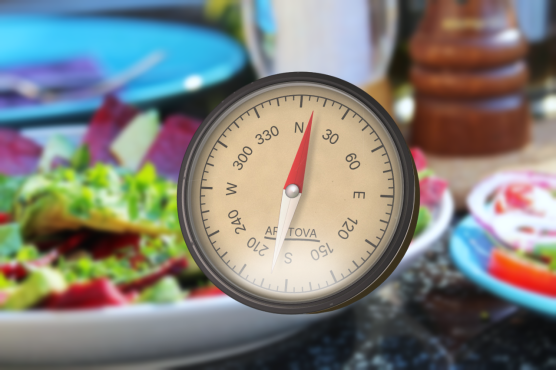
10 °
